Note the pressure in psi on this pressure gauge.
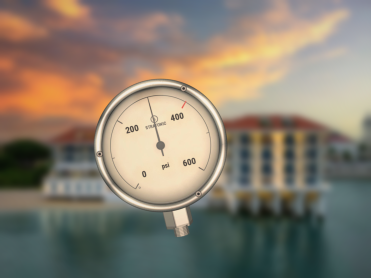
300 psi
